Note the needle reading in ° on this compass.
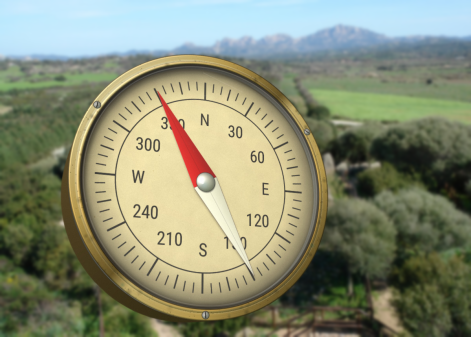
330 °
